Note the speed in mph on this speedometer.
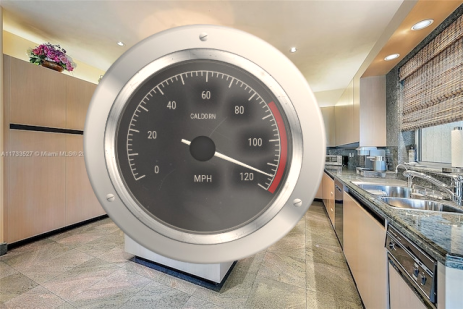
114 mph
